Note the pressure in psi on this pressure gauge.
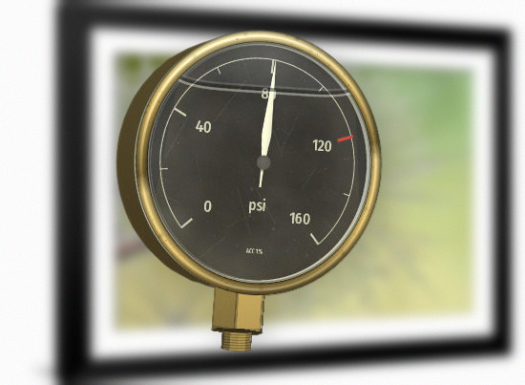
80 psi
